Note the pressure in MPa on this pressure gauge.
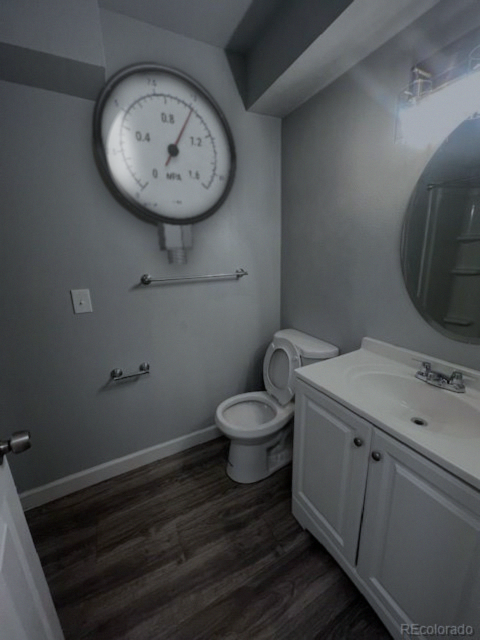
1 MPa
